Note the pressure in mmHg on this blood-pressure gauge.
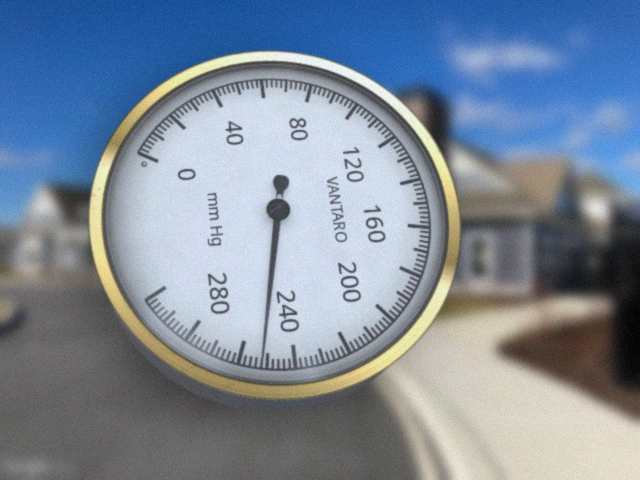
252 mmHg
